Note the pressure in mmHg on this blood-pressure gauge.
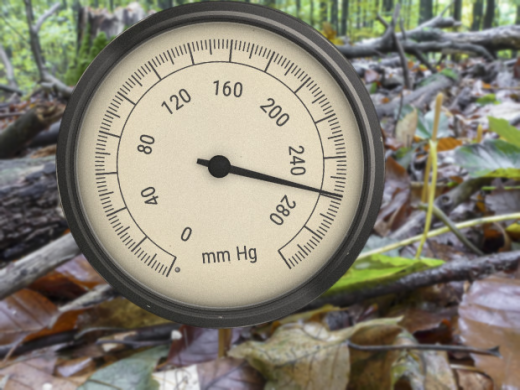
258 mmHg
